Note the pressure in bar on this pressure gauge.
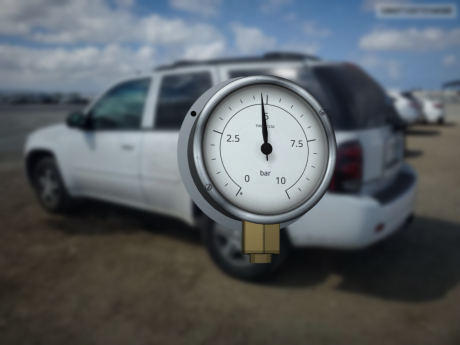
4.75 bar
